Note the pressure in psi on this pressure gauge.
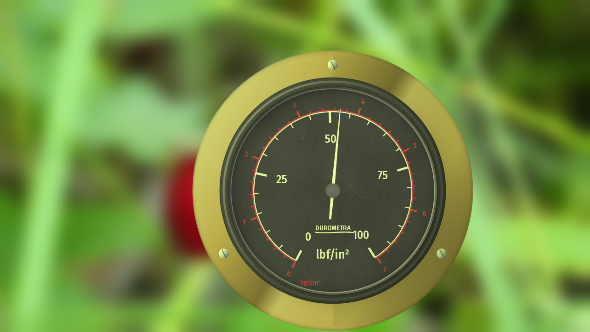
52.5 psi
